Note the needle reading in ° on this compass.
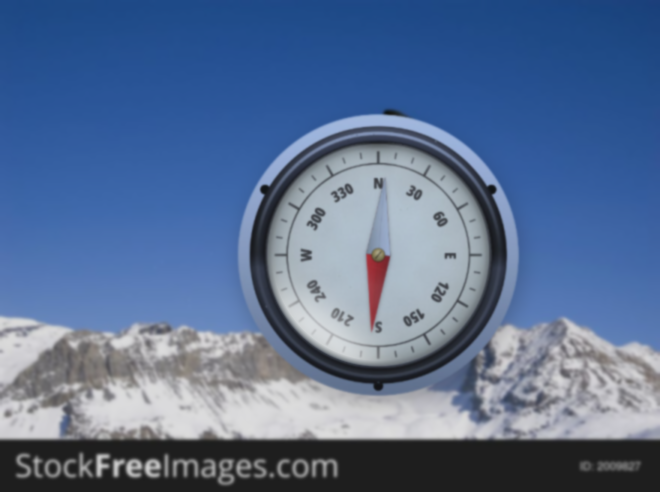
185 °
